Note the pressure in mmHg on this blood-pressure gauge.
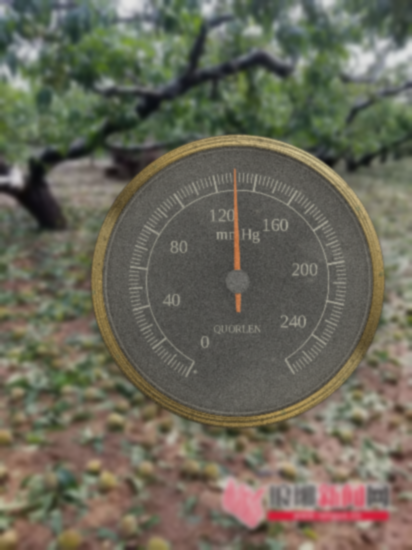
130 mmHg
